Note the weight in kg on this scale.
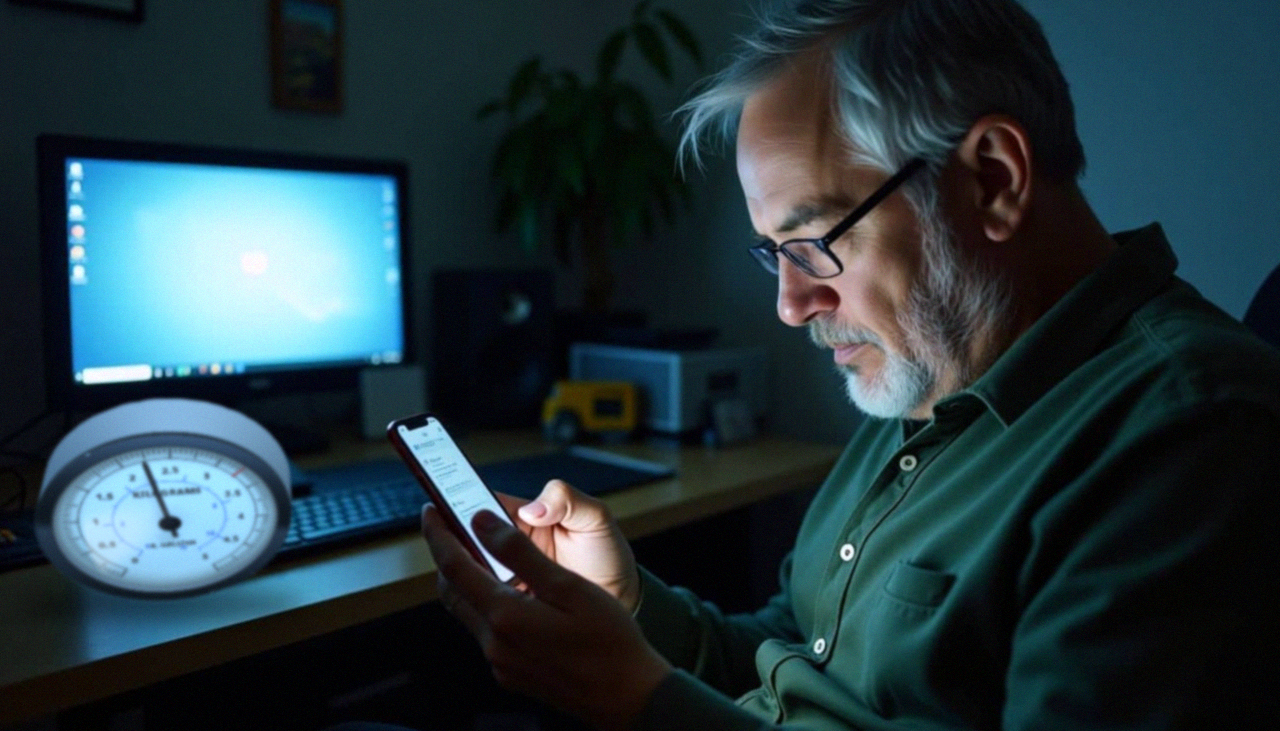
2.25 kg
